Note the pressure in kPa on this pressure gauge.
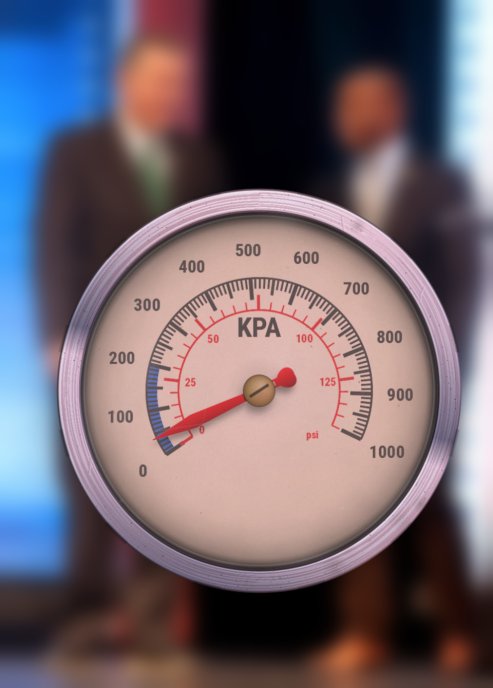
40 kPa
